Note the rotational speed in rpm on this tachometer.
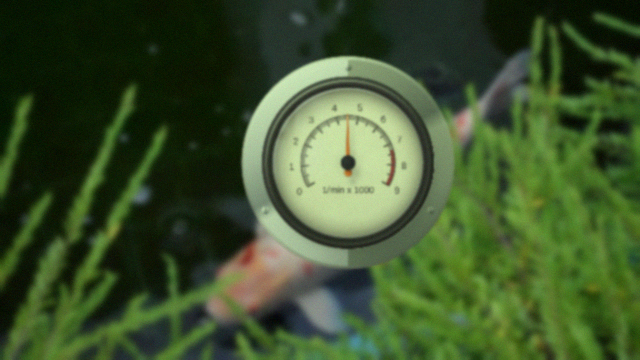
4500 rpm
